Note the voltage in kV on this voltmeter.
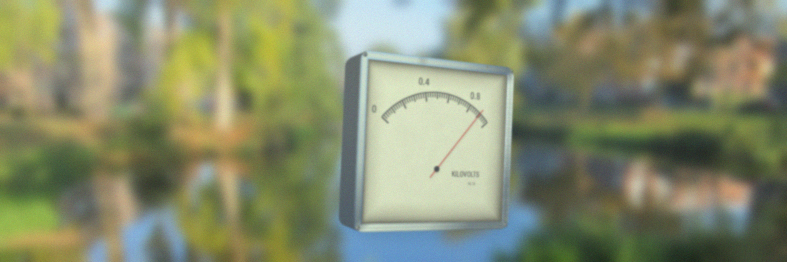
0.9 kV
